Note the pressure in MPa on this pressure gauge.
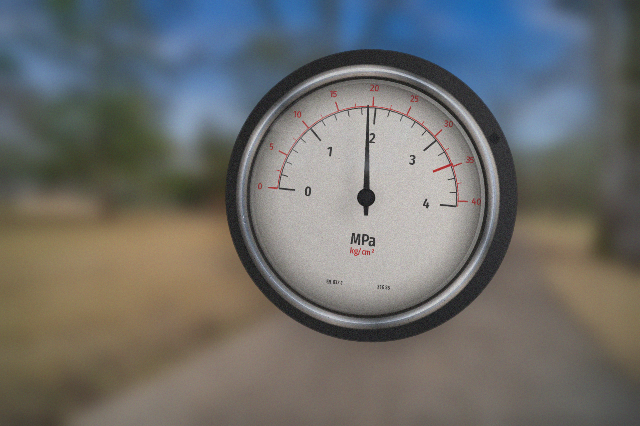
1.9 MPa
